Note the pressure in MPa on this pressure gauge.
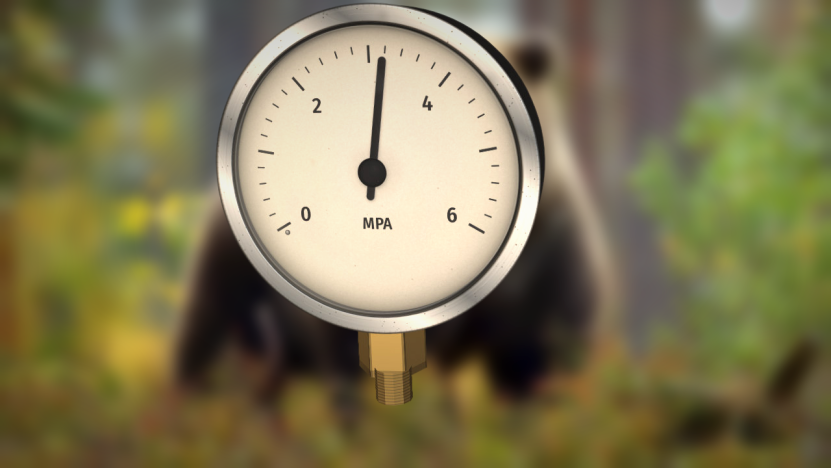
3.2 MPa
